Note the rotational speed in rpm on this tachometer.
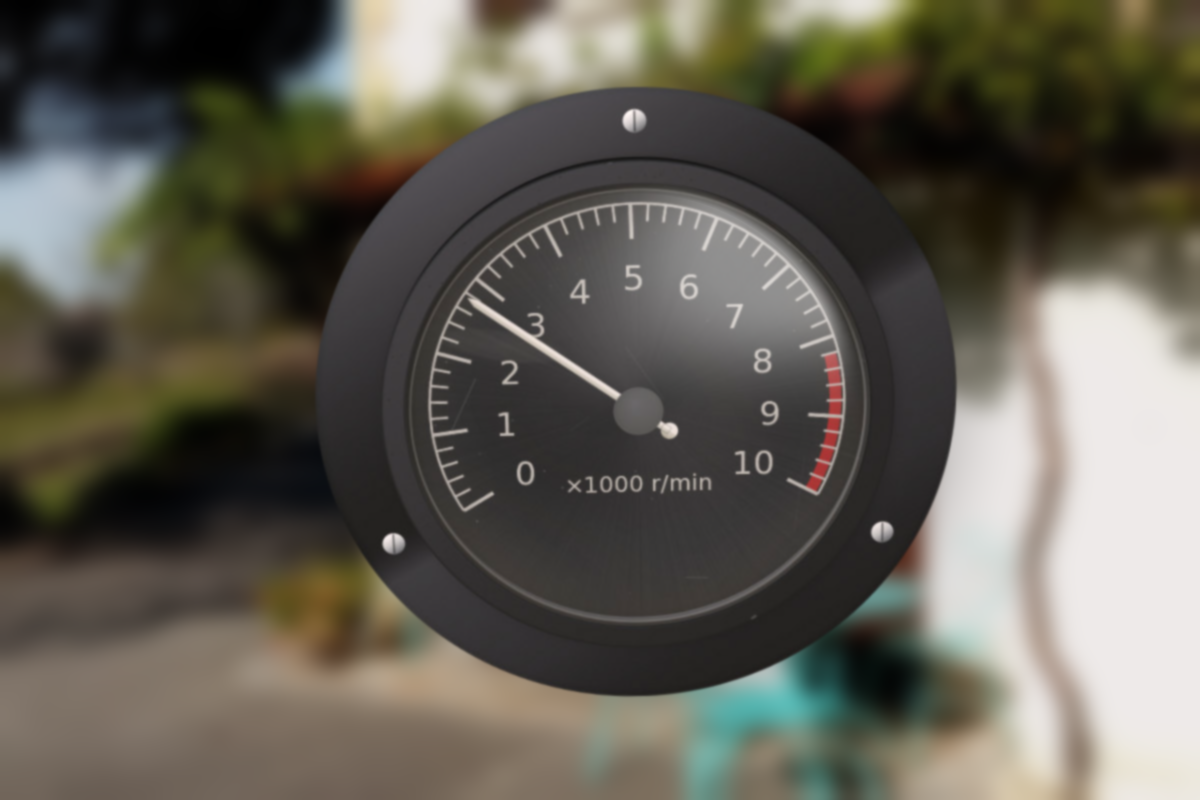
2800 rpm
